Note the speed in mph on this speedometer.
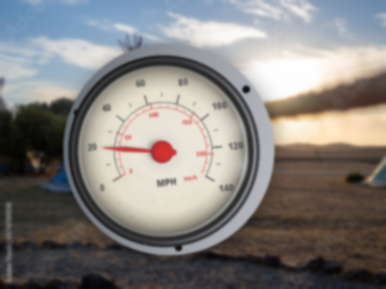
20 mph
